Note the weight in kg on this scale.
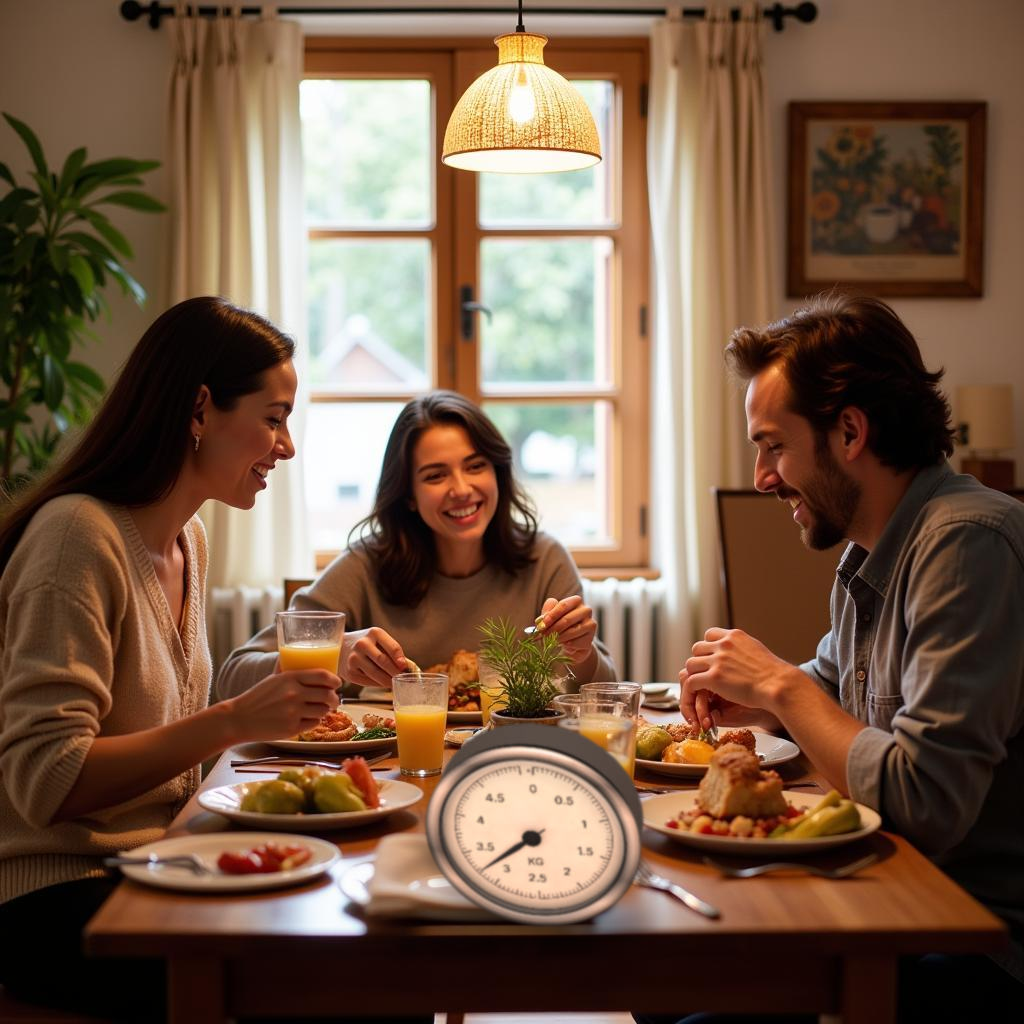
3.25 kg
